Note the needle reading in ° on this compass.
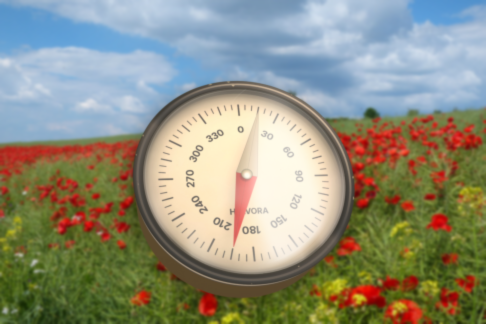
195 °
